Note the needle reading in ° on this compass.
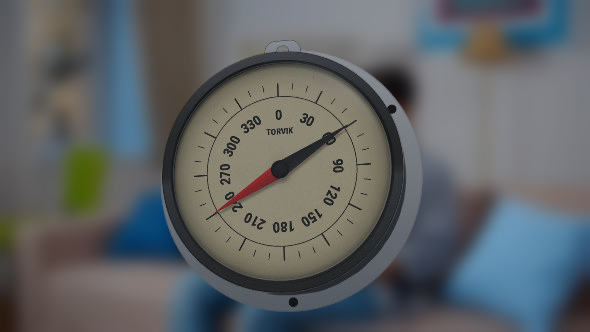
240 °
